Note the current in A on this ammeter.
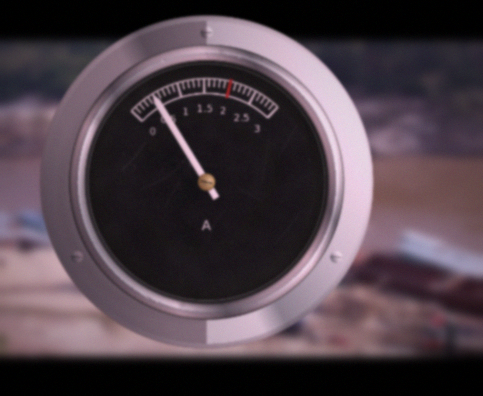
0.5 A
